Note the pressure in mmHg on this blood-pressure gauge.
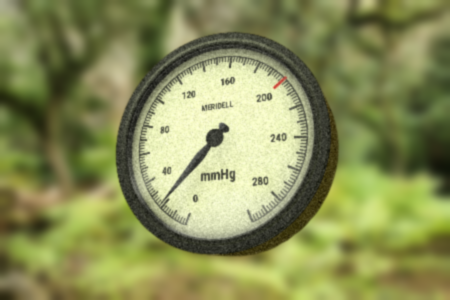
20 mmHg
